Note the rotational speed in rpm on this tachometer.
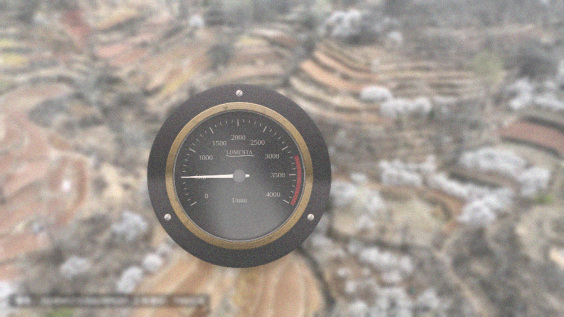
500 rpm
